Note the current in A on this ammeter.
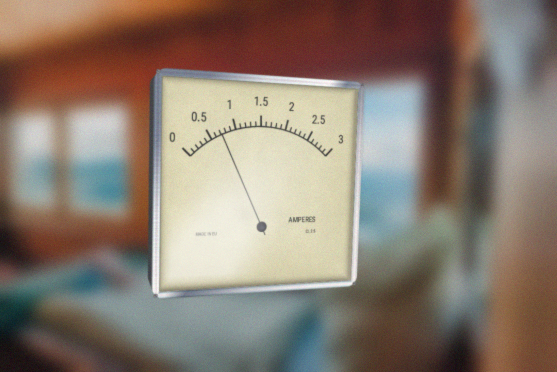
0.7 A
